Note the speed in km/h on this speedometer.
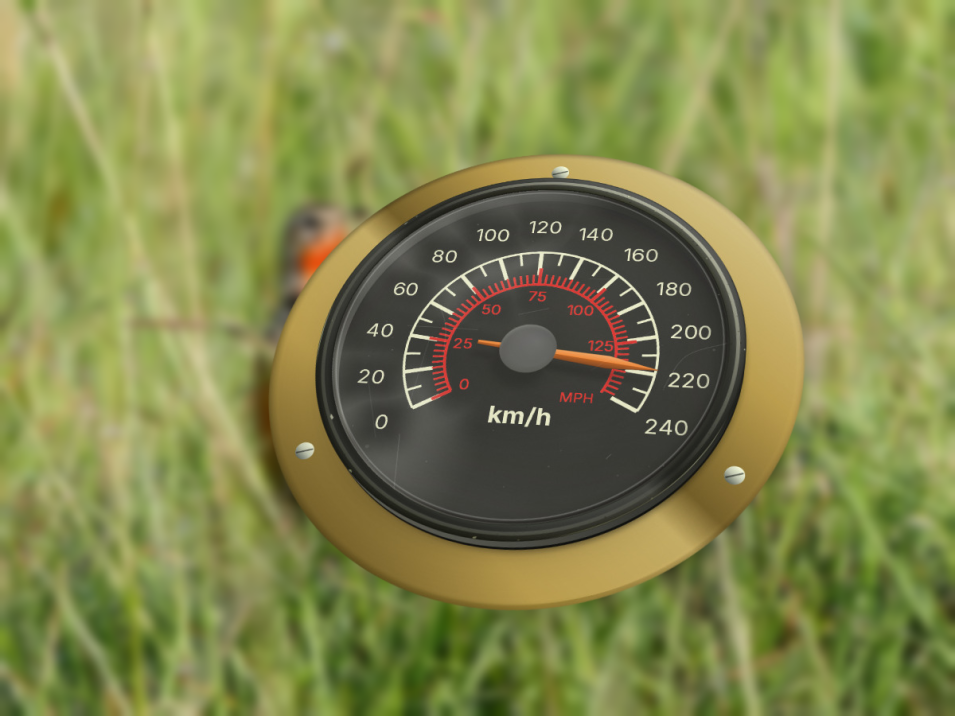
220 km/h
